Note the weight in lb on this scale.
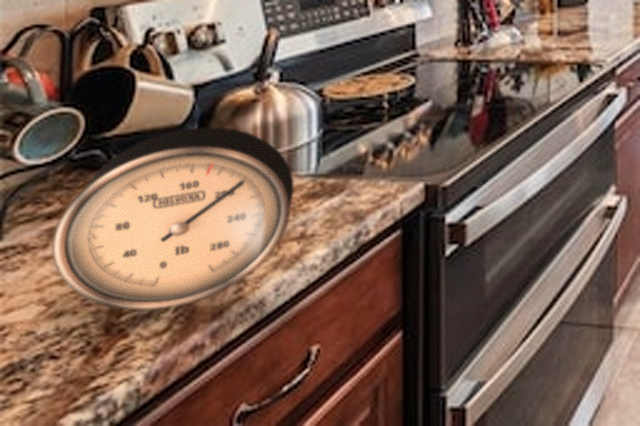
200 lb
